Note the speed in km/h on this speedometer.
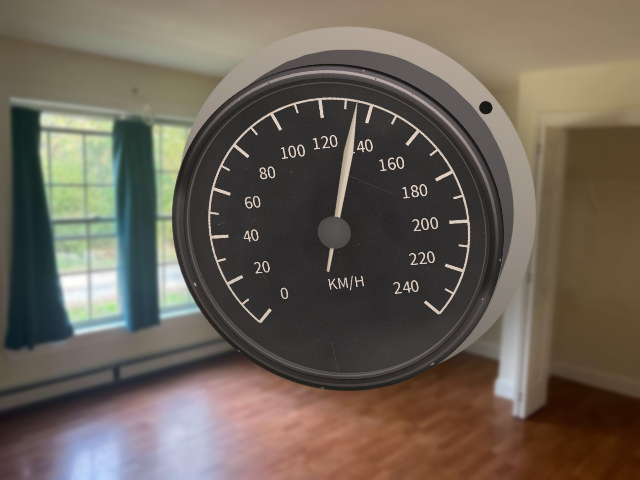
135 km/h
